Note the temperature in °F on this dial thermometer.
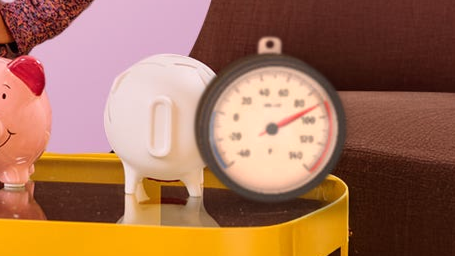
90 °F
